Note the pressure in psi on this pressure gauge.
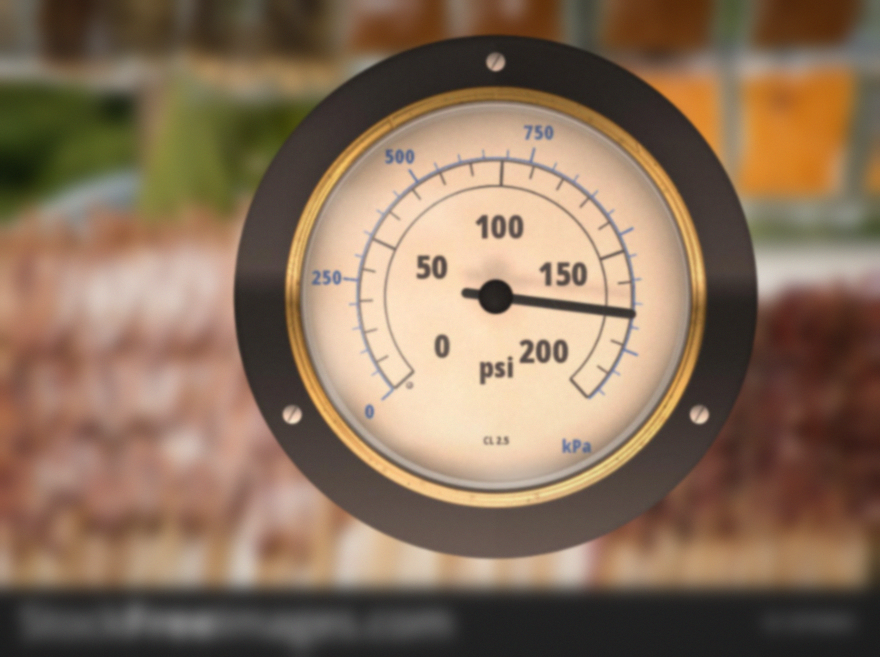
170 psi
